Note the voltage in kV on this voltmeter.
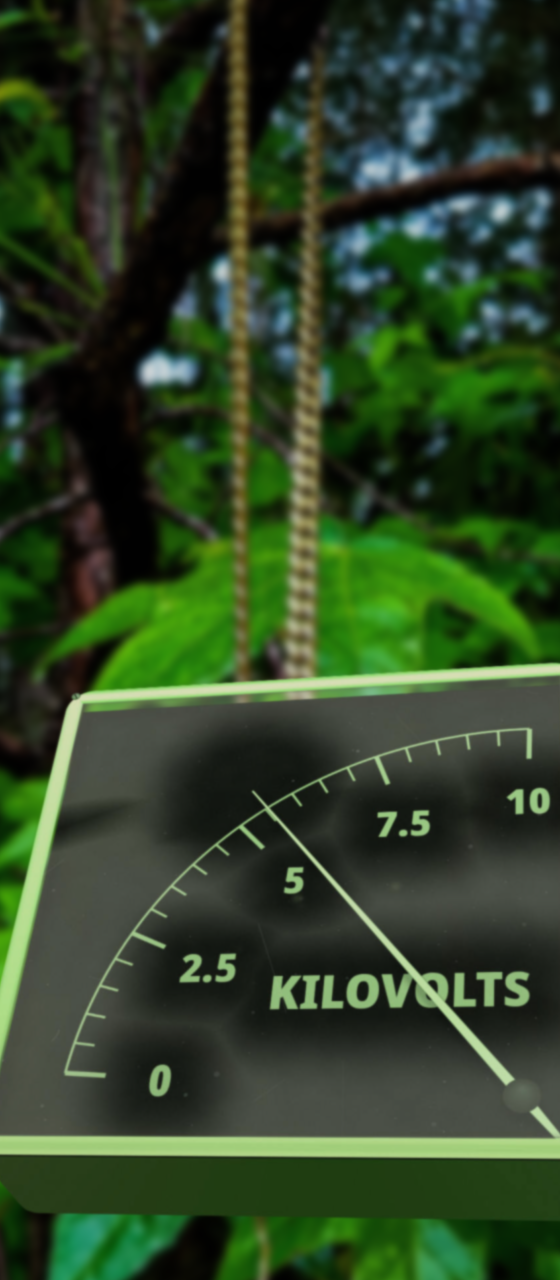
5.5 kV
